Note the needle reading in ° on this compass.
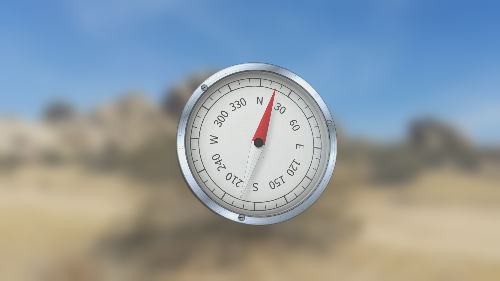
15 °
